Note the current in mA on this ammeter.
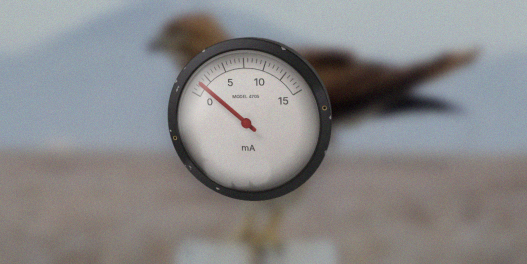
1.5 mA
